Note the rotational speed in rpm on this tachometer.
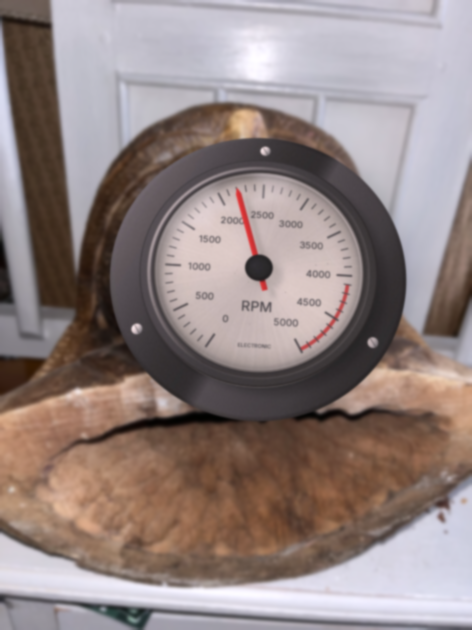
2200 rpm
